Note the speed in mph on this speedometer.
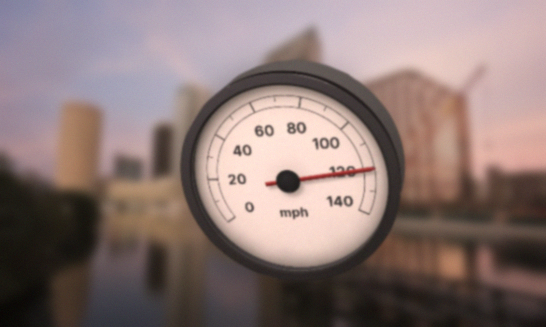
120 mph
